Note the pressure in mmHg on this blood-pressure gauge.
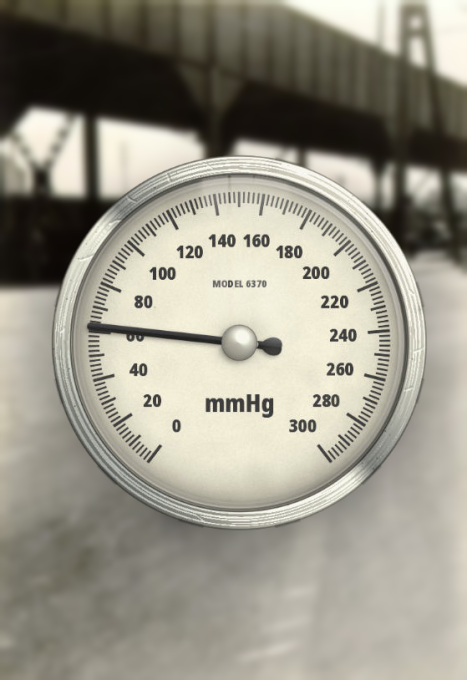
62 mmHg
